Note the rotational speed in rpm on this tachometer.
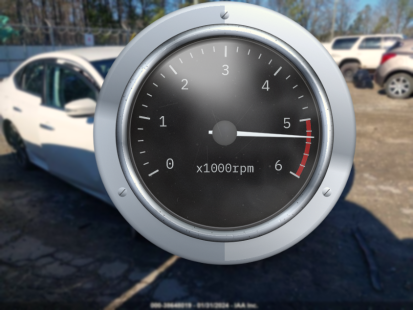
5300 rpm
